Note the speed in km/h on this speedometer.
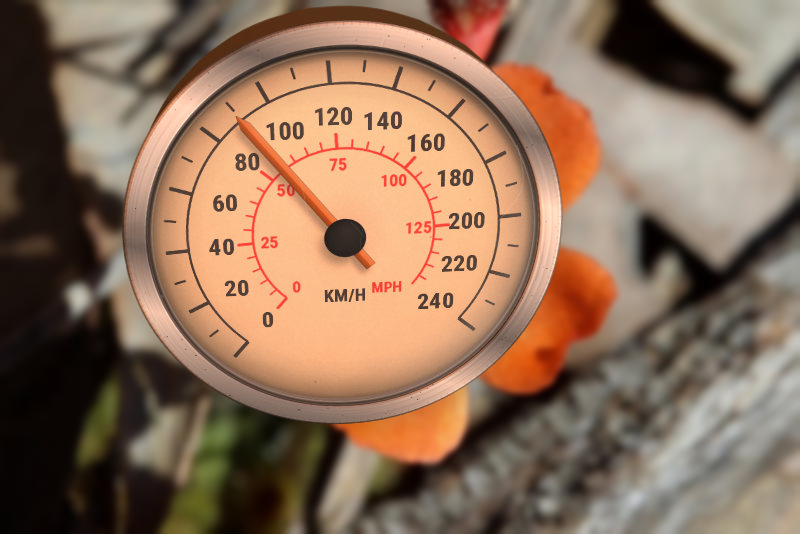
90 km/h
